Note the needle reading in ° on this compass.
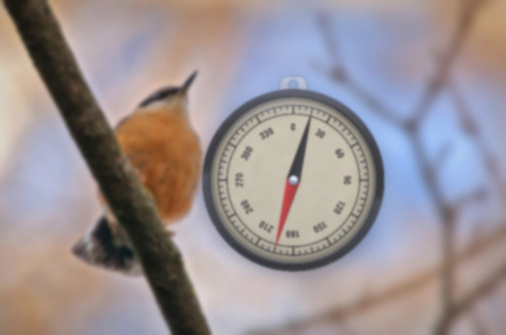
195 °
